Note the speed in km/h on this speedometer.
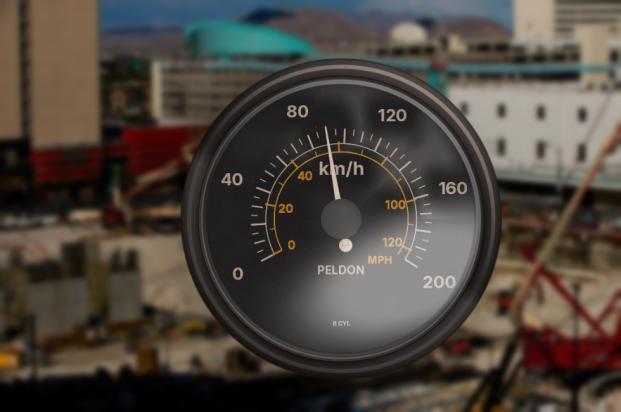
90 km/h
